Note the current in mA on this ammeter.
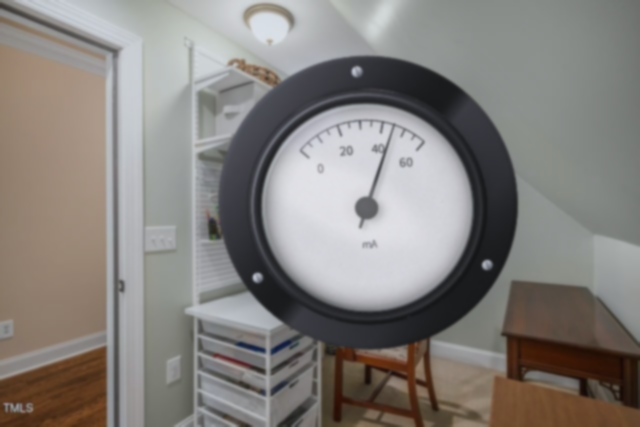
45 mA
